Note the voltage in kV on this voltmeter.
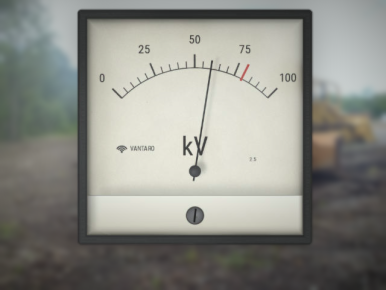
60 kV
